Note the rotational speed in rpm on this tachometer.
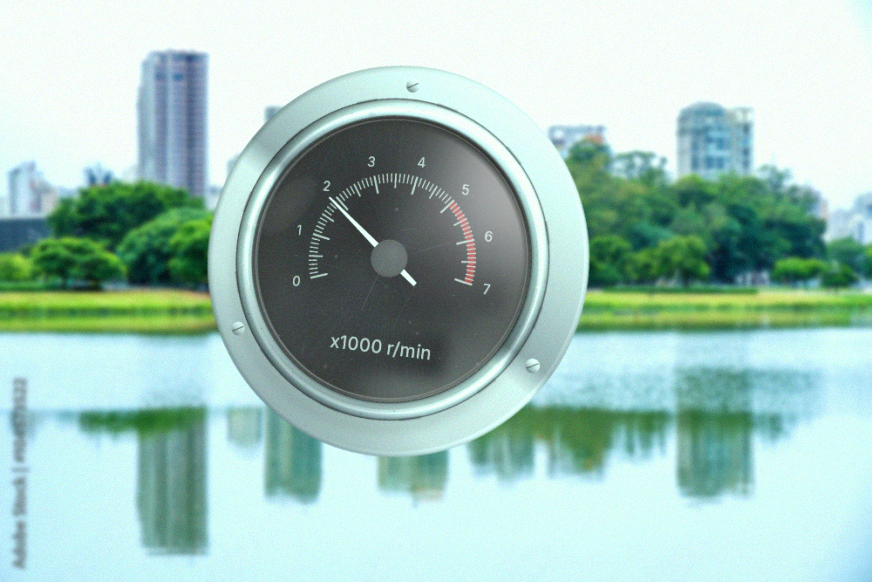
1900 rpm
